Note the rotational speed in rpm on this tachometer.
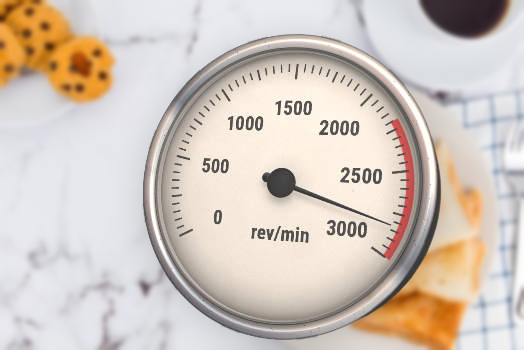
2825 rpm
